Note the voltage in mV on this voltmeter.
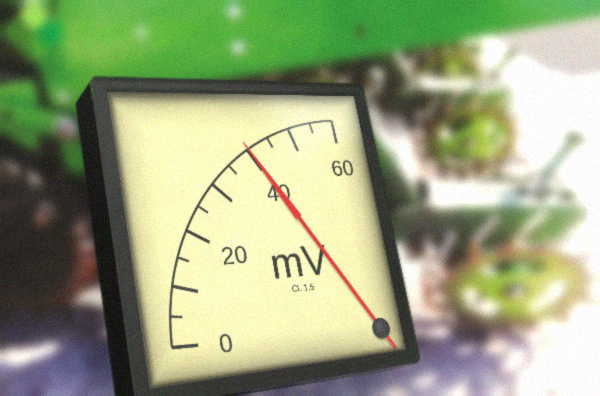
40 mV
